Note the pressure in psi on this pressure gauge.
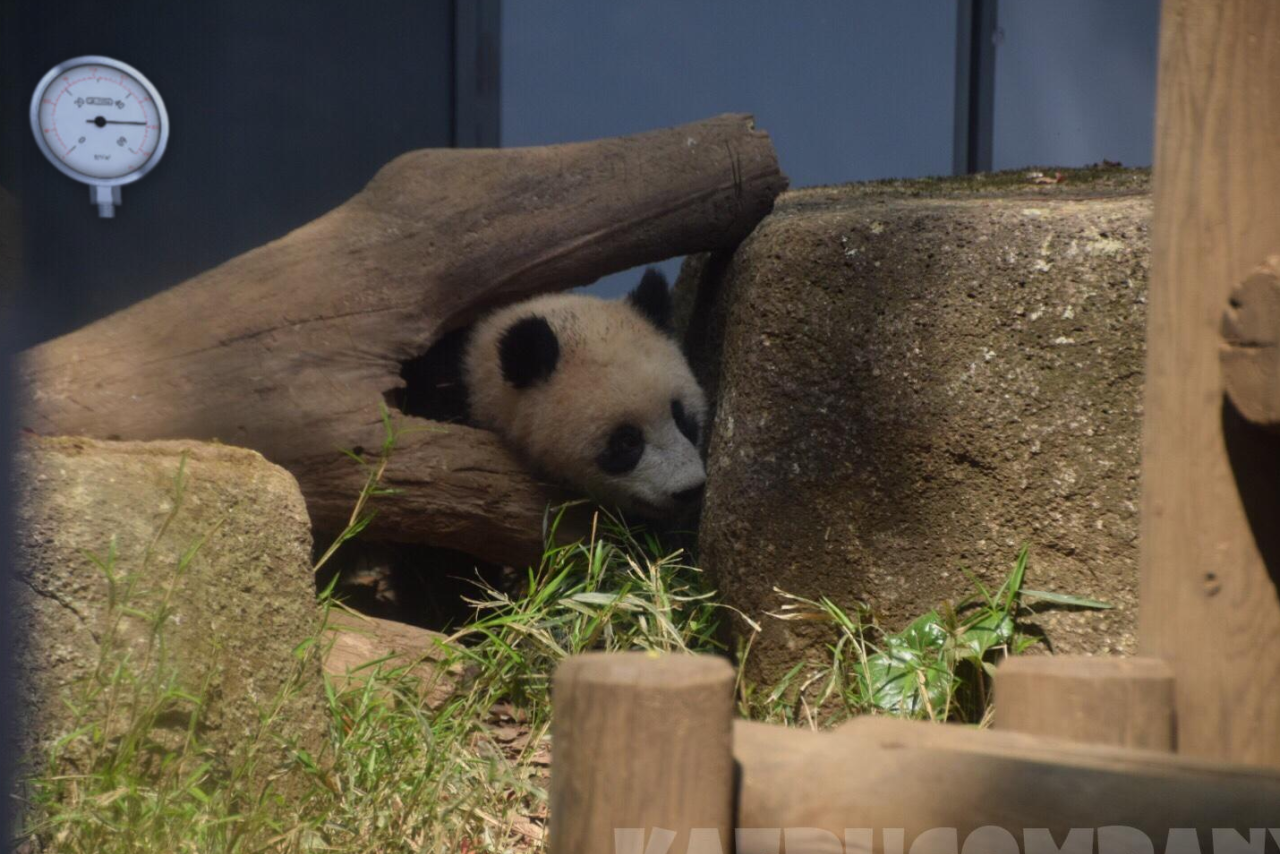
50 psi
